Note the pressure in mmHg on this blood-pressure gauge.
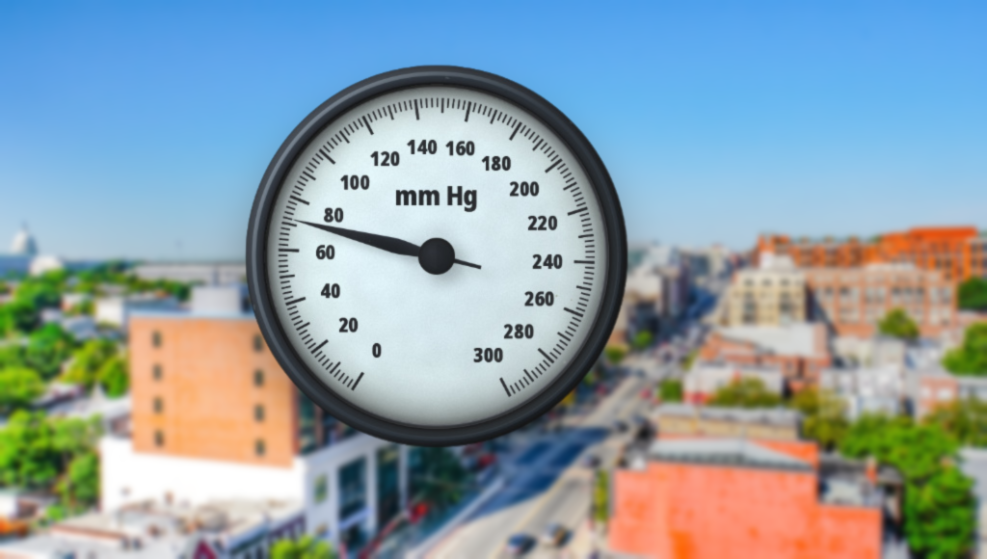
72 mmHg
